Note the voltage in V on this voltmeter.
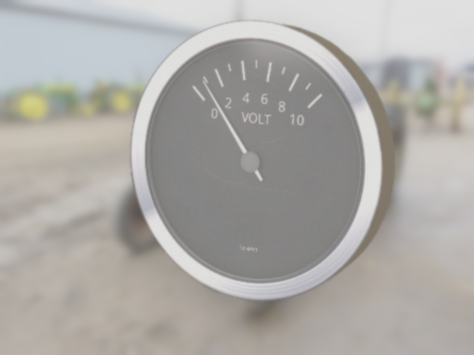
1 V
